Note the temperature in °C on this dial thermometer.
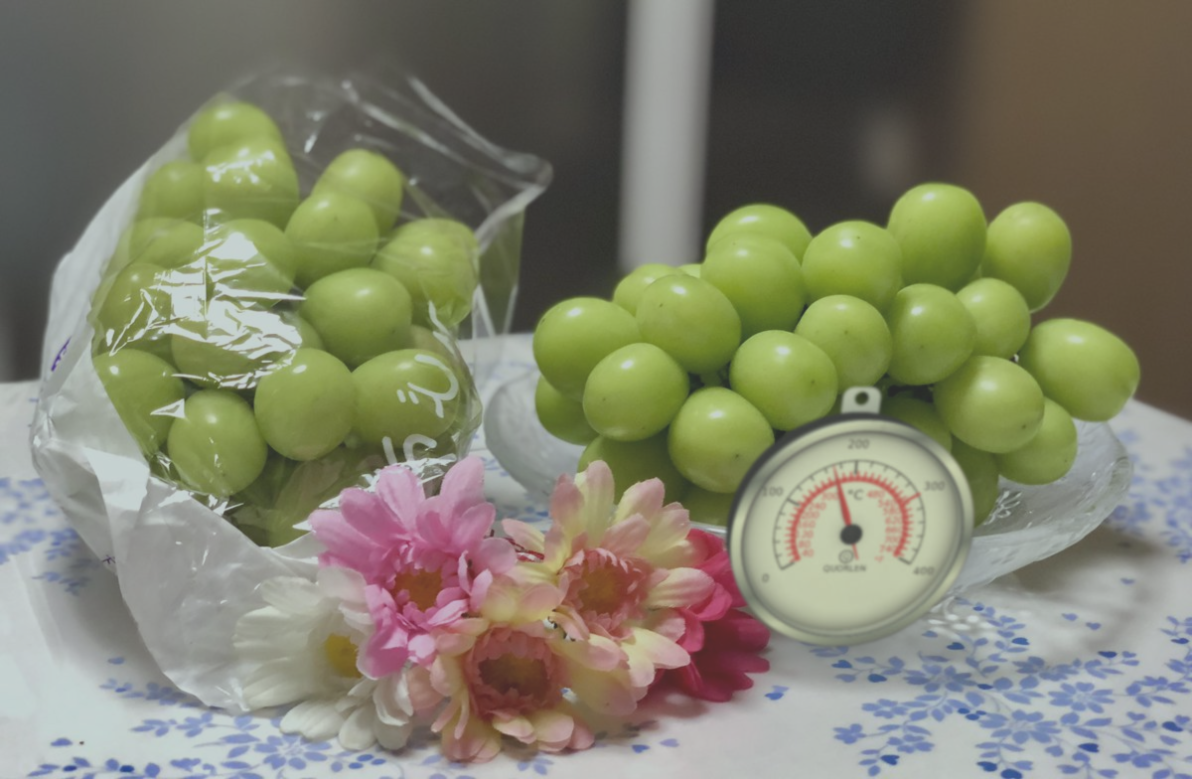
170 °C
